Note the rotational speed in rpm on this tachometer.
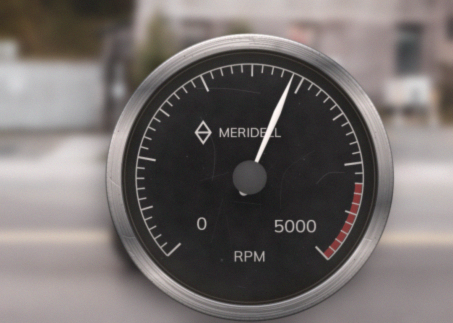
2900 rpm
